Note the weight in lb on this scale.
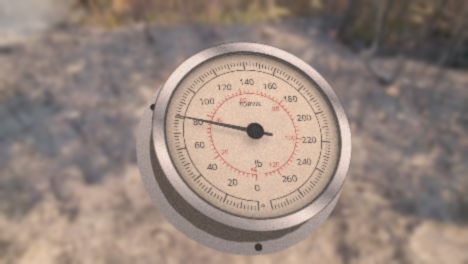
80 lb
